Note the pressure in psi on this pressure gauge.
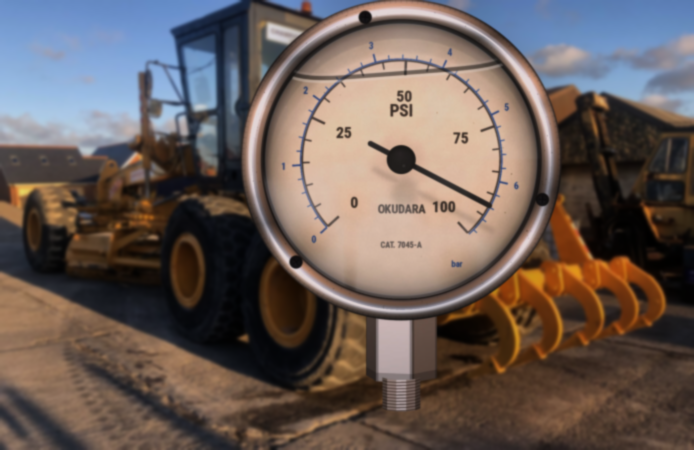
92.5 psi
